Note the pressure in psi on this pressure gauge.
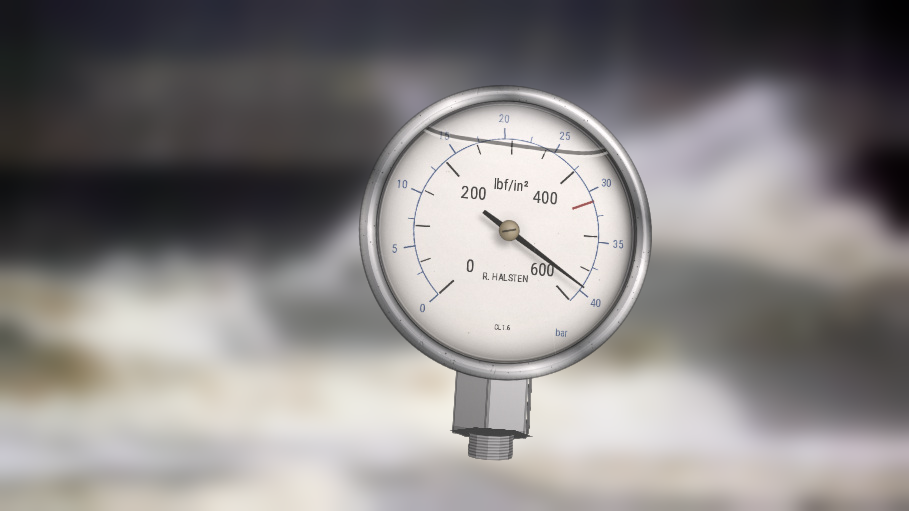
575 psi
